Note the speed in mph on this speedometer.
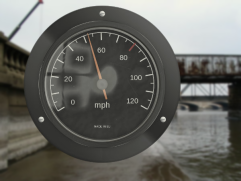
52.5 mph
